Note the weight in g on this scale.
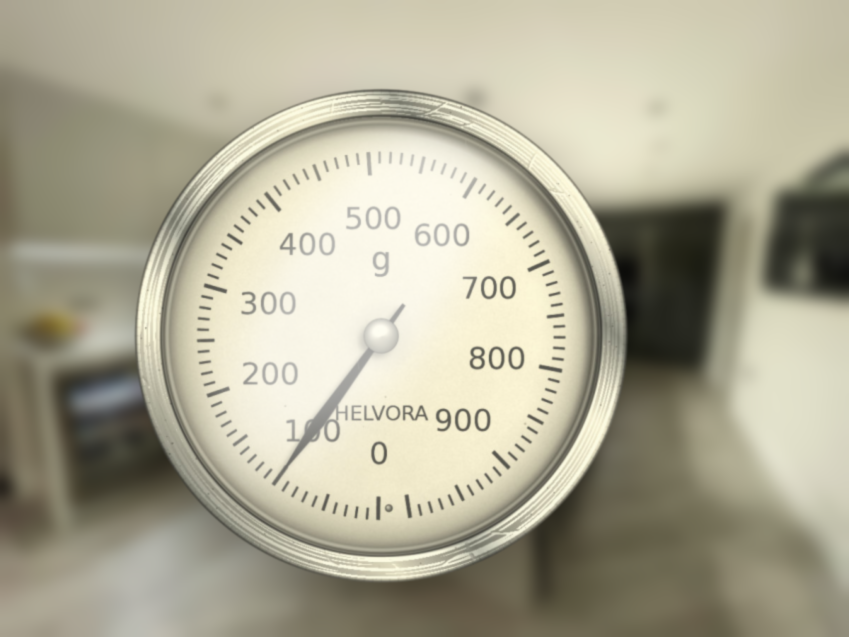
100 g
